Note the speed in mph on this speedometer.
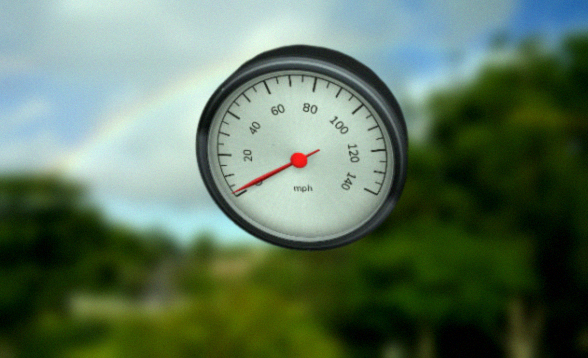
2.5 mph
